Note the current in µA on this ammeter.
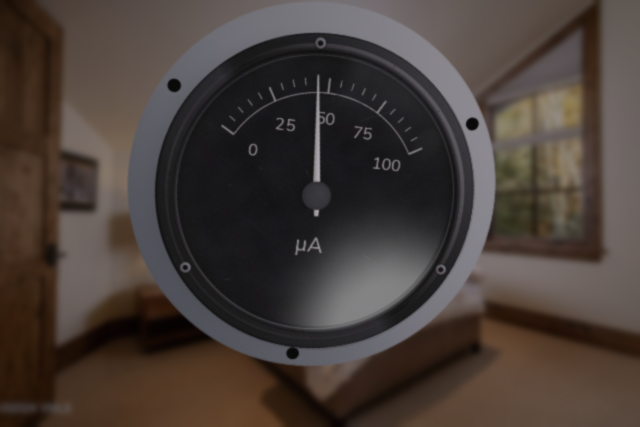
45 µA
